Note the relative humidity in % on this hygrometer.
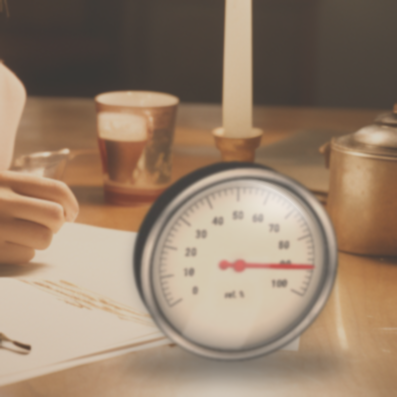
90 %
